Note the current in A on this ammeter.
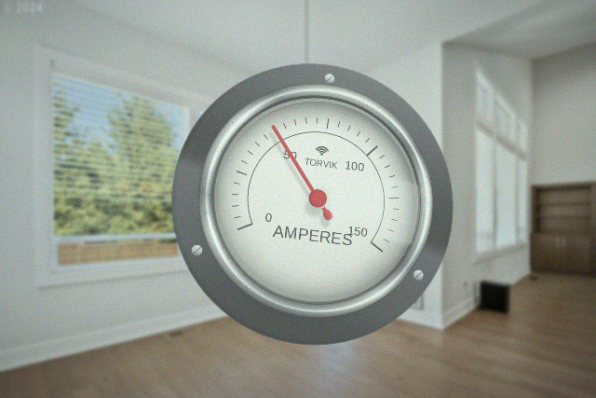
50 A
